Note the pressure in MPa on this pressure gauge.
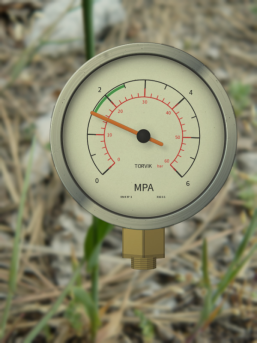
1.5 MPa
